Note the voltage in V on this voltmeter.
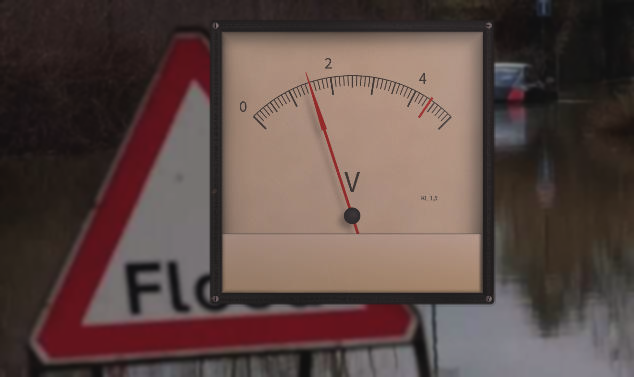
1.5 V
